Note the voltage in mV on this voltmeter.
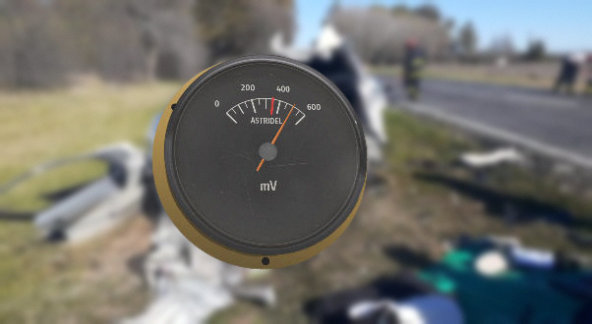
500 mV
